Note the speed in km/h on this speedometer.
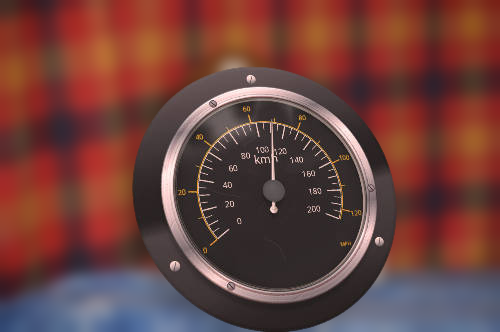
110 km/h
